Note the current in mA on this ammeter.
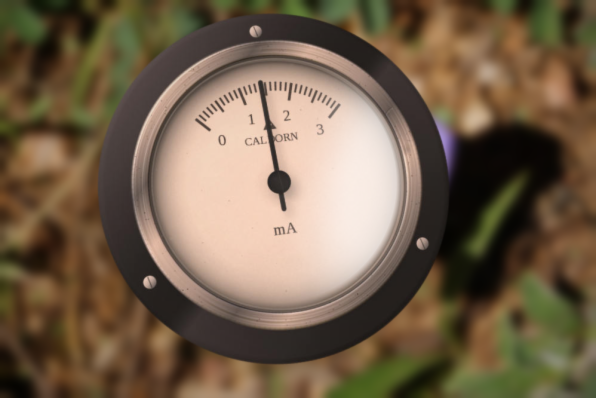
1.4 mA
